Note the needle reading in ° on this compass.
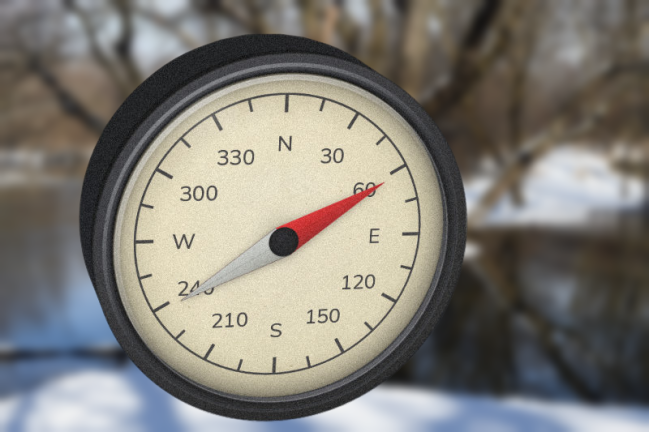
60 °
